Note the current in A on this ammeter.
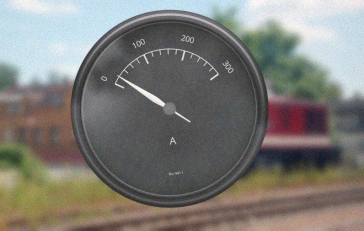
20 A
